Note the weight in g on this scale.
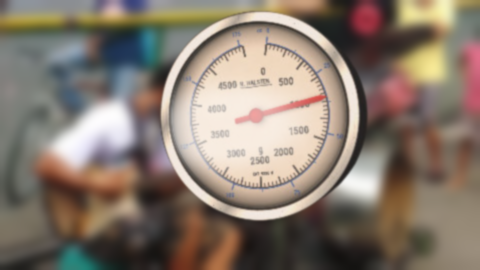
1000 g
